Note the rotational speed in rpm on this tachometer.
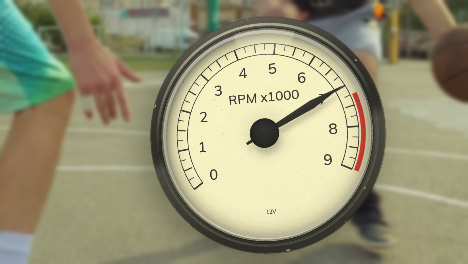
7000 rpm
